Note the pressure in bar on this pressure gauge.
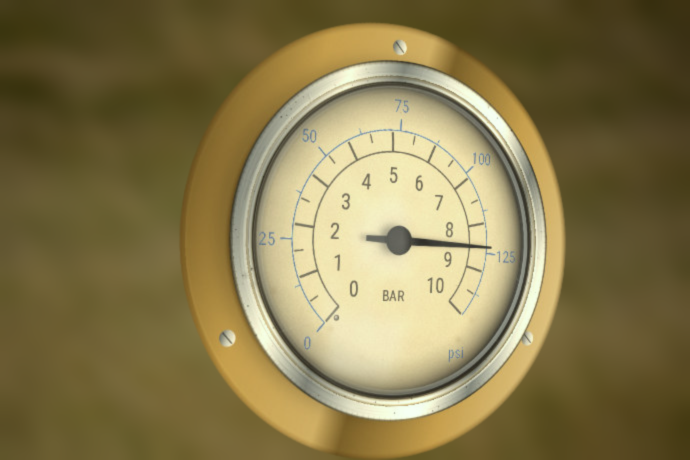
8.5 bar
